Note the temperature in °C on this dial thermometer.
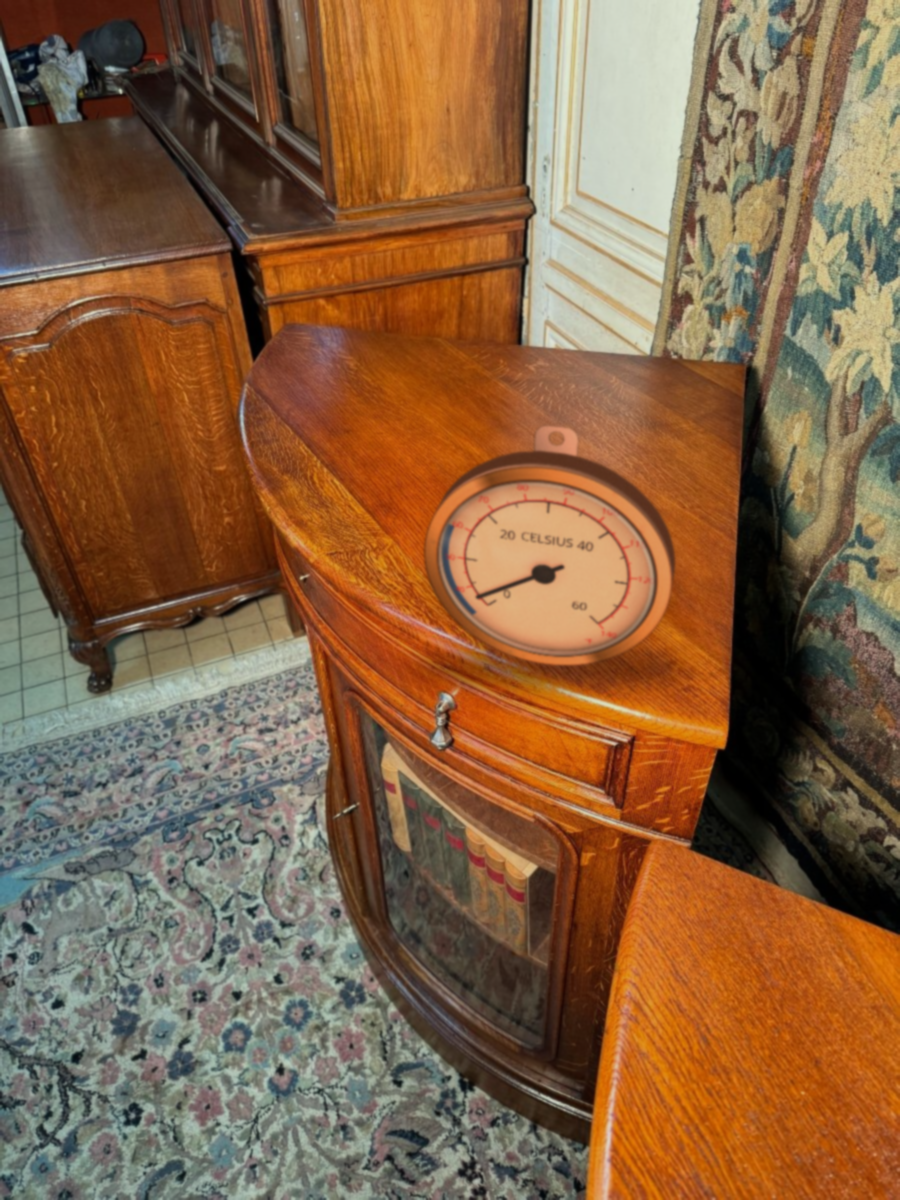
2.5 °C
